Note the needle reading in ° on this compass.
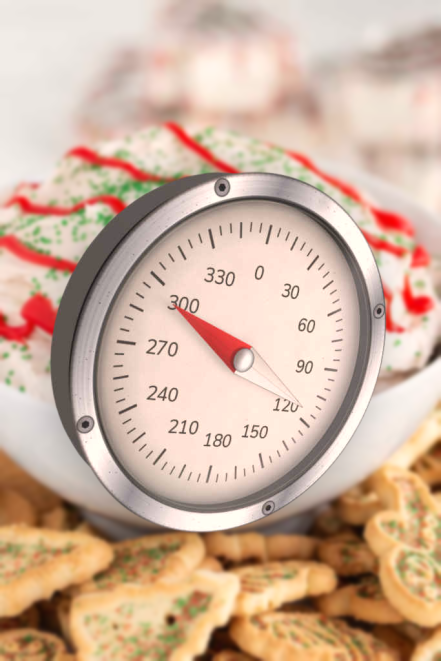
295 °
